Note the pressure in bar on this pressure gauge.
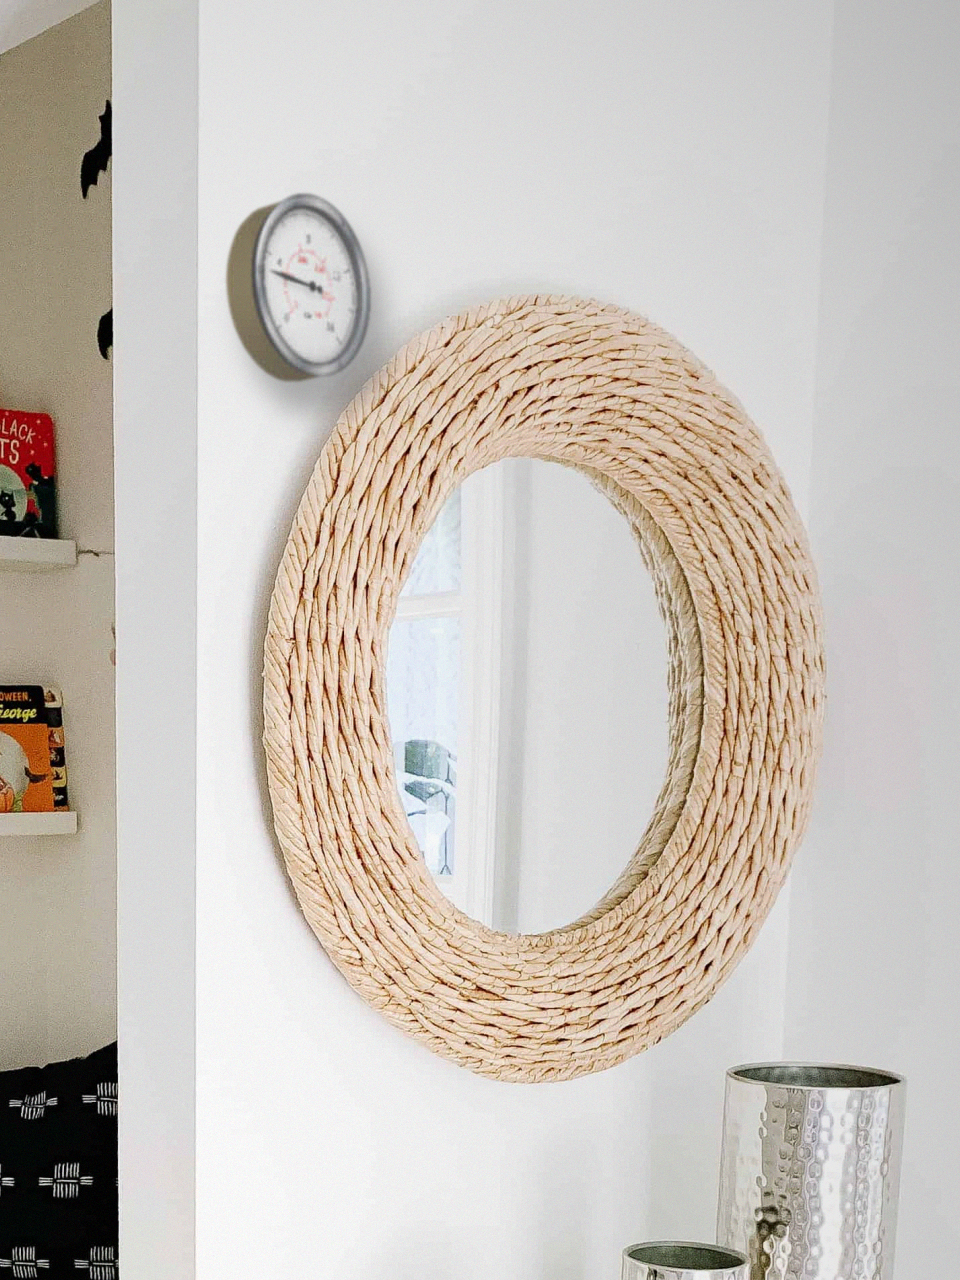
3 bar
